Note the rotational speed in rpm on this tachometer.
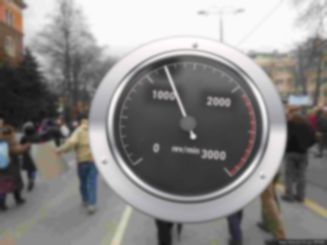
1200 rpm
